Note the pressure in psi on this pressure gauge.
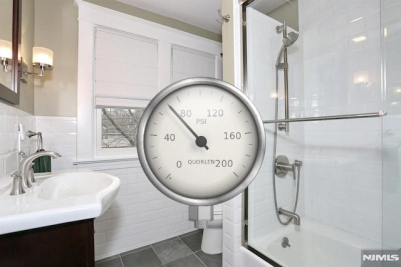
70 psi
